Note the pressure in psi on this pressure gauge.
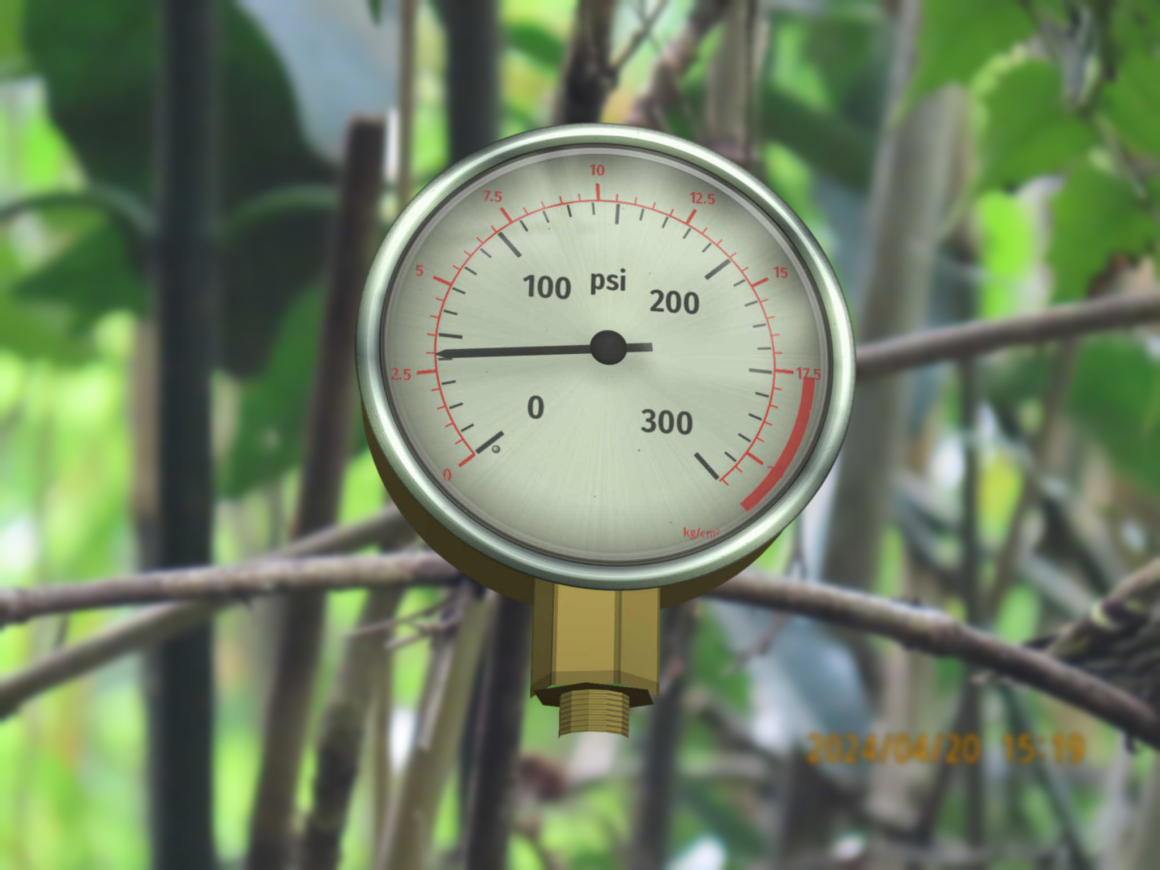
40 psi
